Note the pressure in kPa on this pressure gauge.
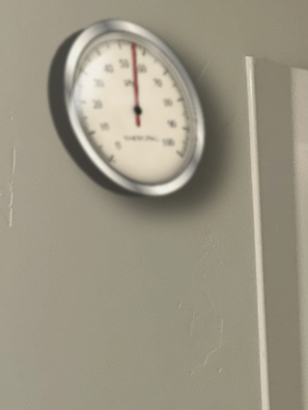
55 kPa
